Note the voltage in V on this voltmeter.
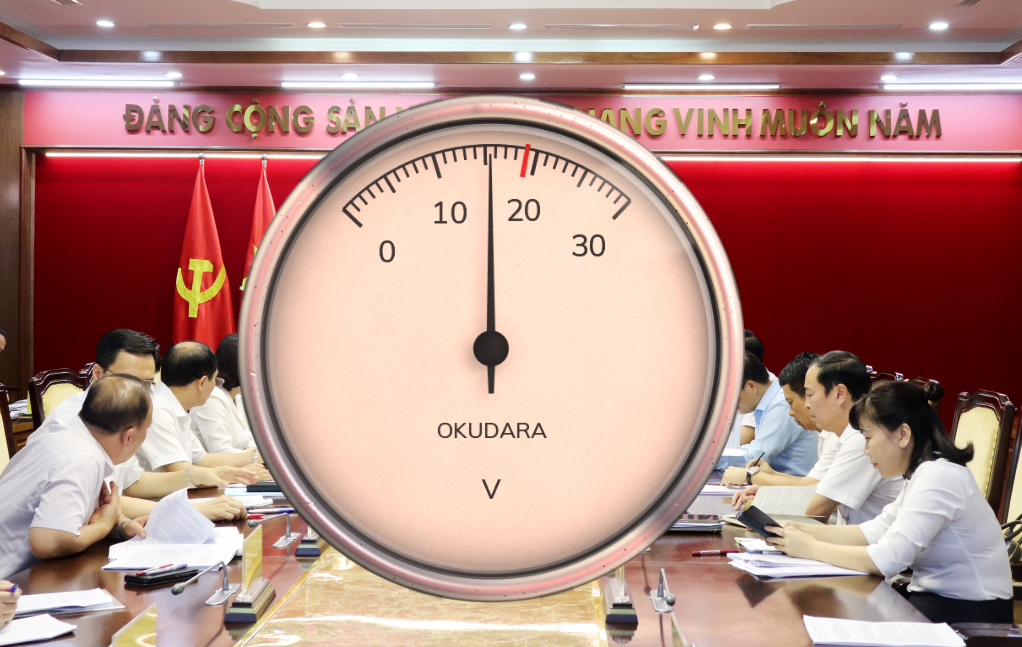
15.5 V
